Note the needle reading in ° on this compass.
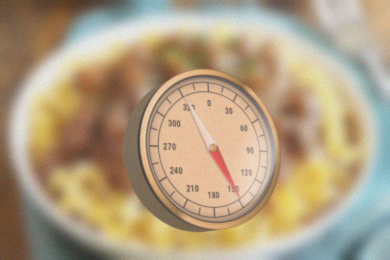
150 °
